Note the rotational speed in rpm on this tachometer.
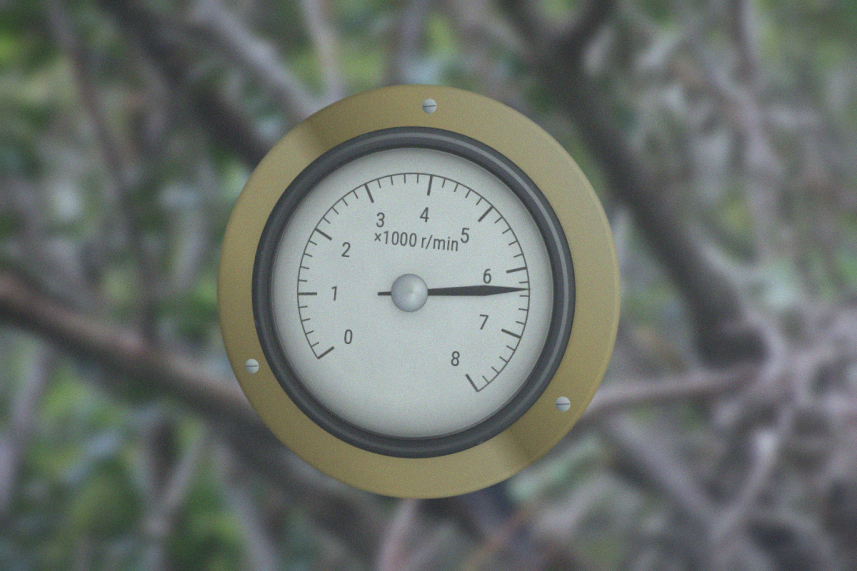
6300 rpm
